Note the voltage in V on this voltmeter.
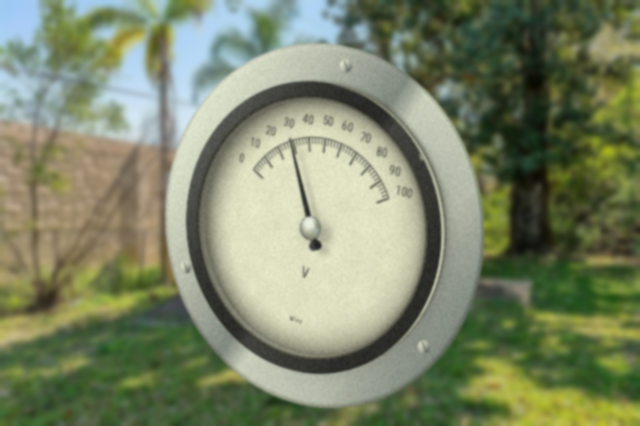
30 V
